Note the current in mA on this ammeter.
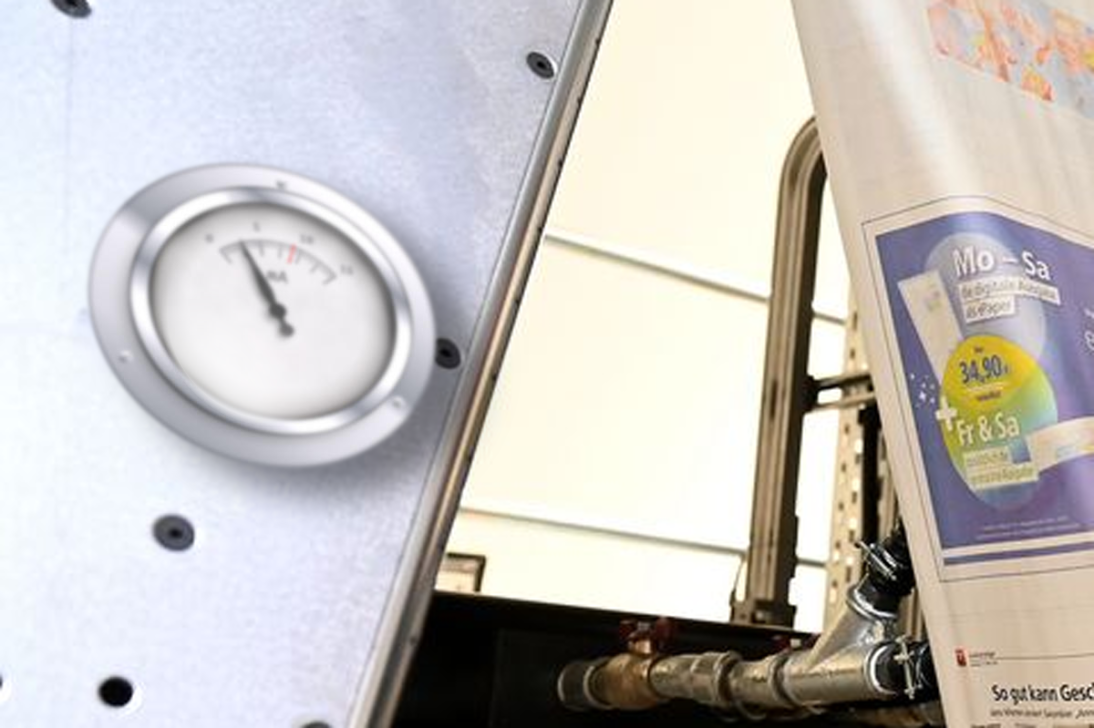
2.5 mA
